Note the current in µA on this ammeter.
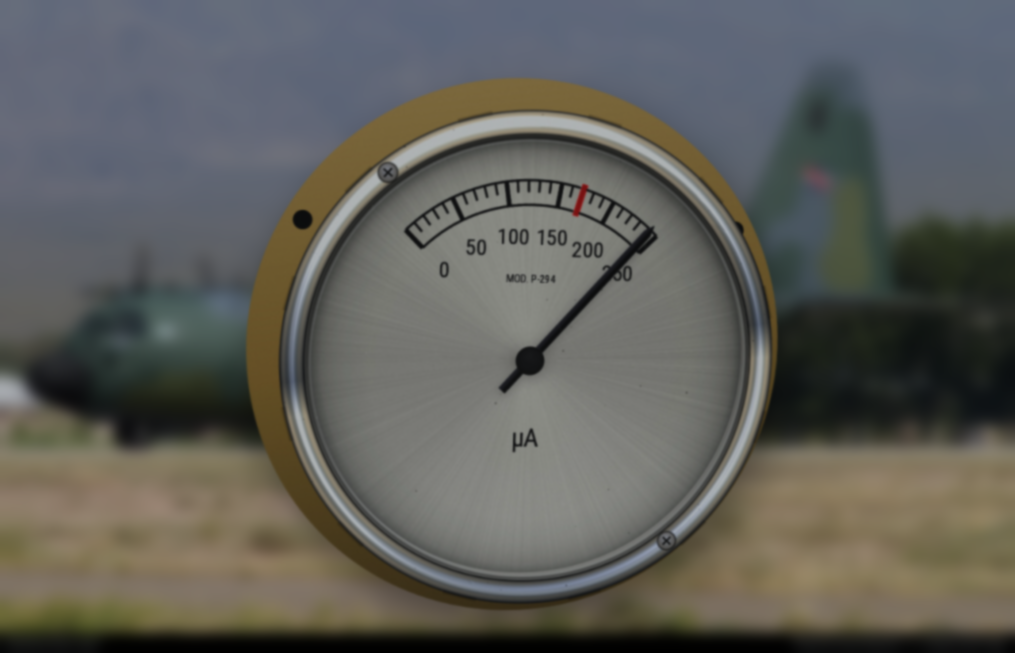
240 µA
